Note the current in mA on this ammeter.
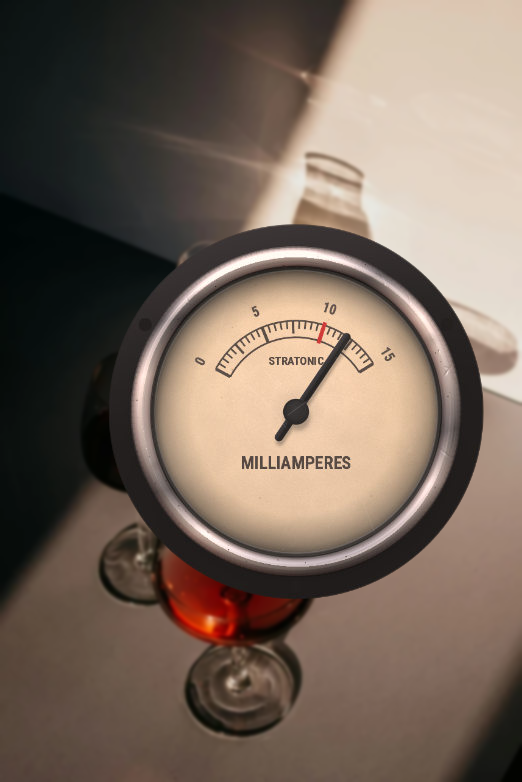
12 mA
